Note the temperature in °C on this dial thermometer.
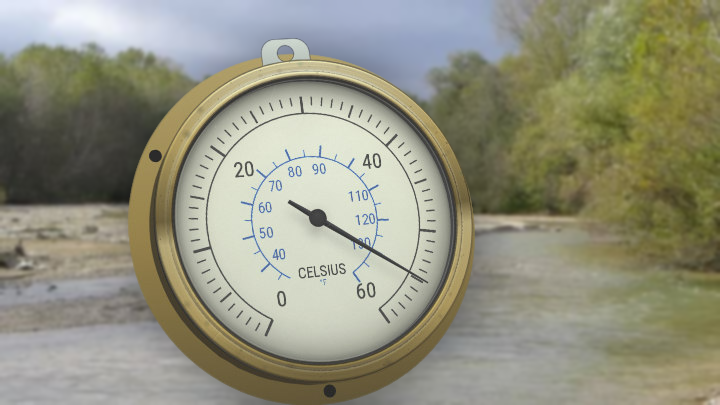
55 °C
